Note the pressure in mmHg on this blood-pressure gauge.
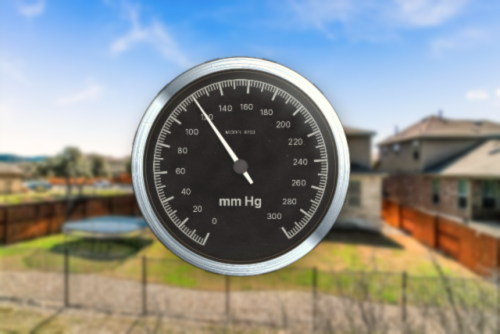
120 mmHg
